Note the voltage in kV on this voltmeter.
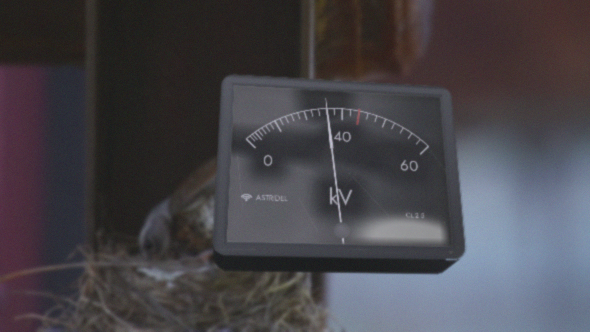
36 kV
